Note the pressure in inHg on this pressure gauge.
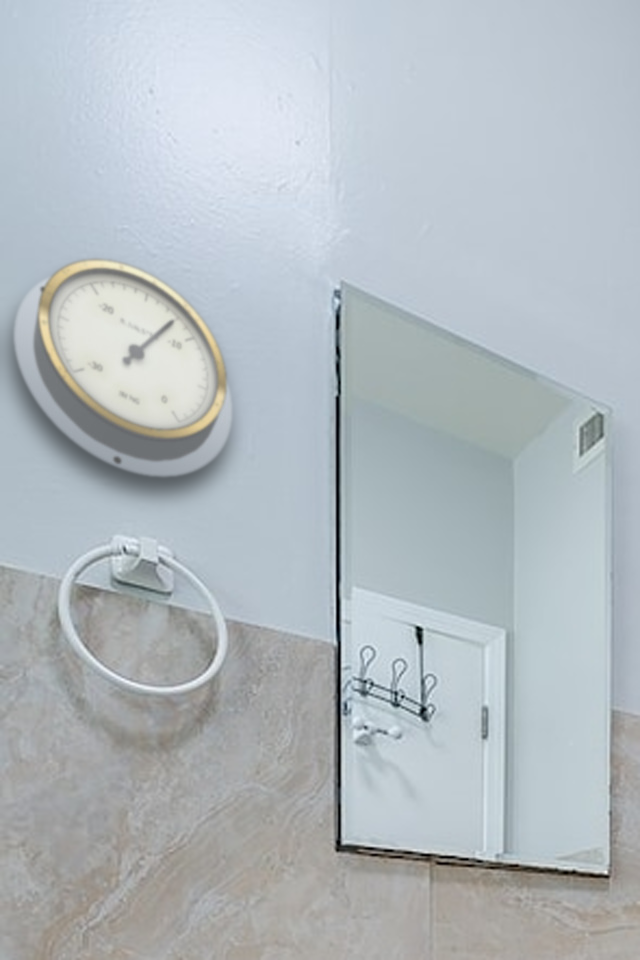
-12 inHg
